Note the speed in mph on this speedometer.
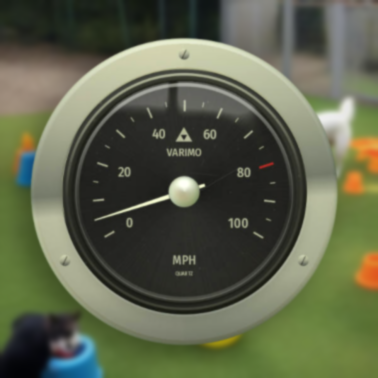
5 mph
